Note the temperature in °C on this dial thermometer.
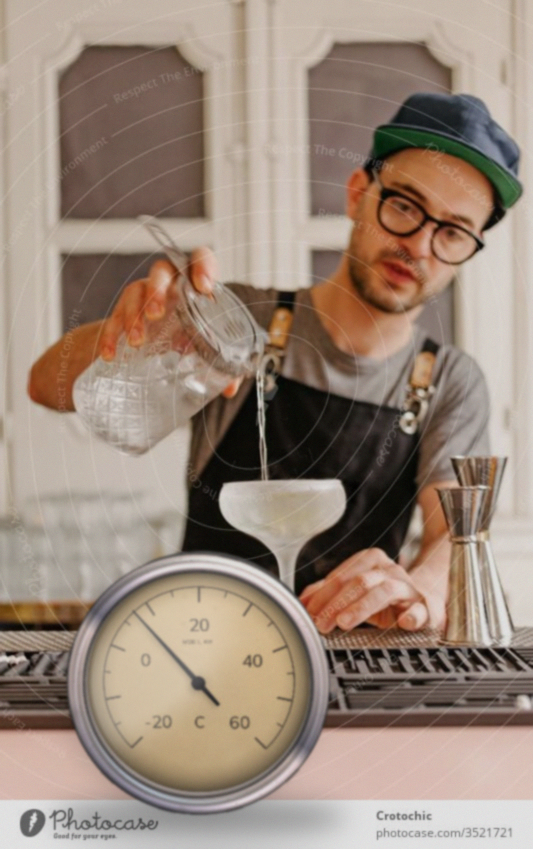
7.5 °C
